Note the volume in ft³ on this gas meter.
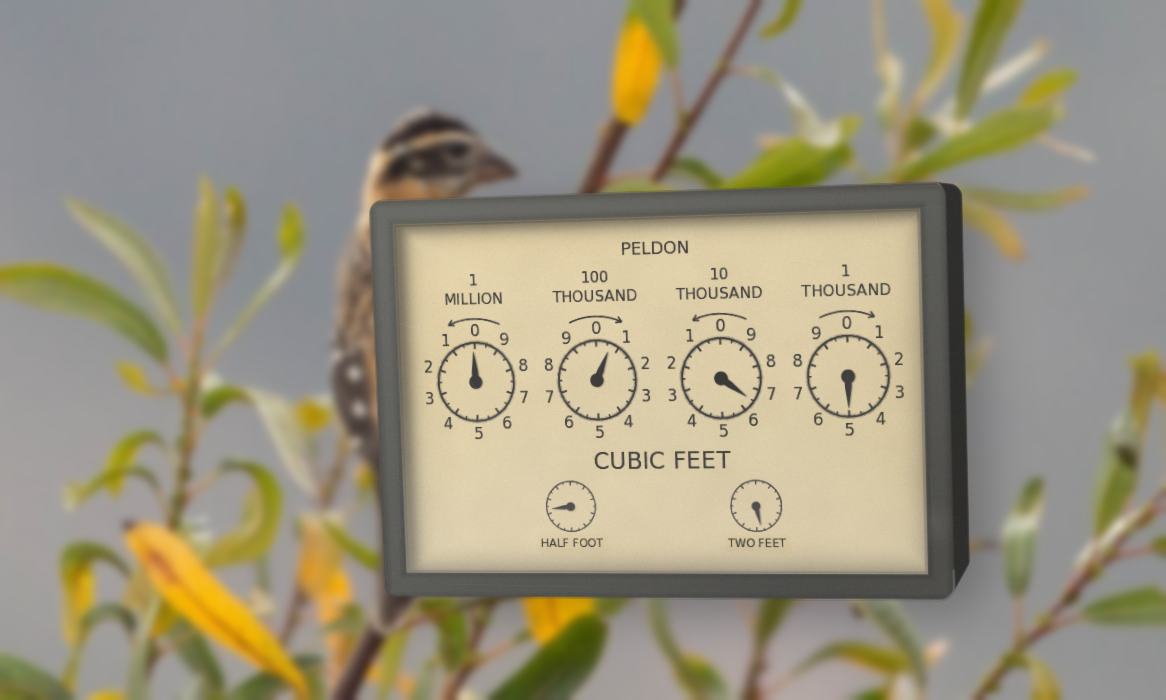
6500 ft³
